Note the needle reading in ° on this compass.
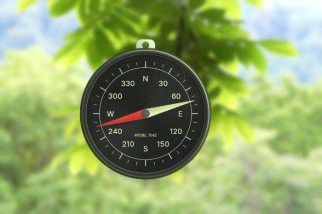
255 °
